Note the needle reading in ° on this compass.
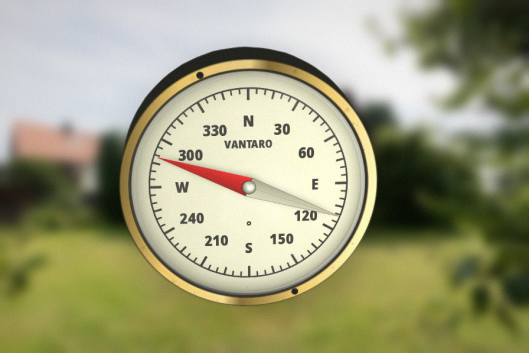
290 °
